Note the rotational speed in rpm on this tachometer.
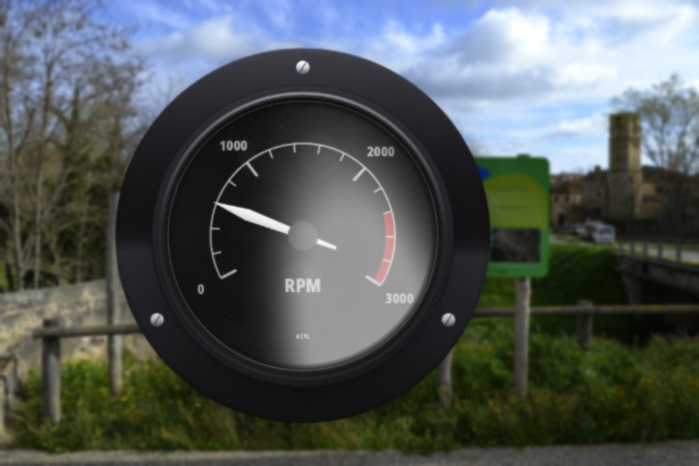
600 rpm
